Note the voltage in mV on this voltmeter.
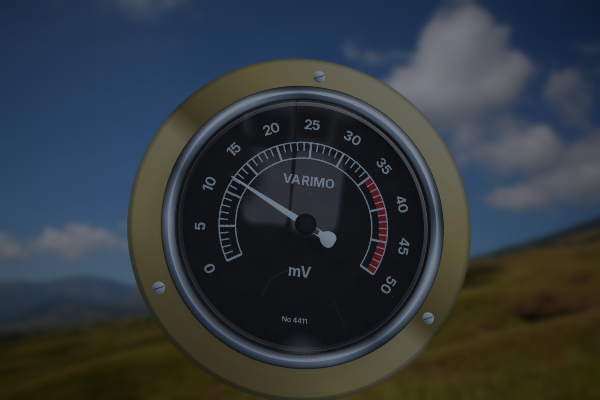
12 mV
